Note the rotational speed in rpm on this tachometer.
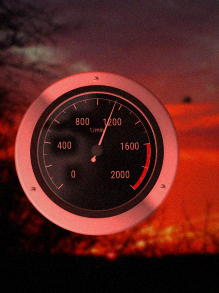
1150 rpm
